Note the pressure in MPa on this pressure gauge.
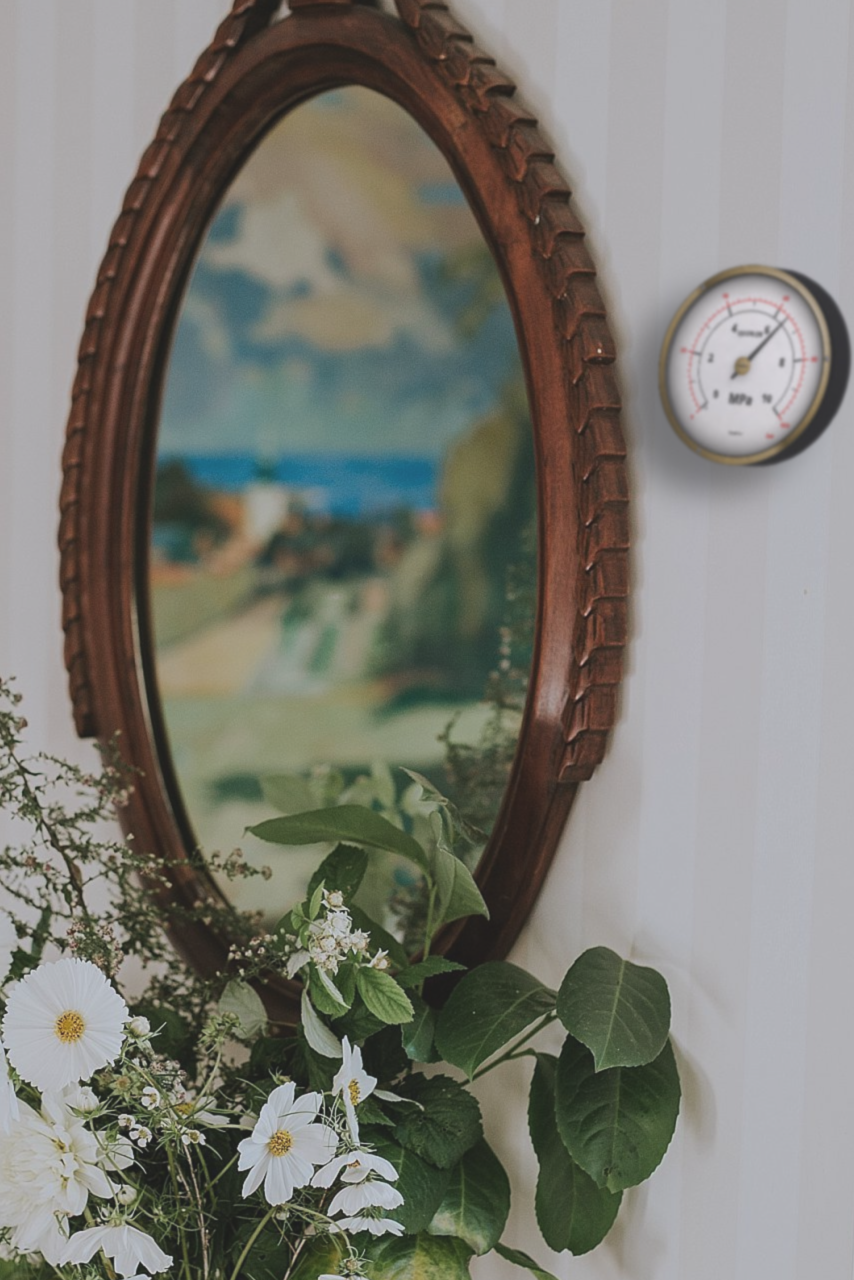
6.5 MPa
